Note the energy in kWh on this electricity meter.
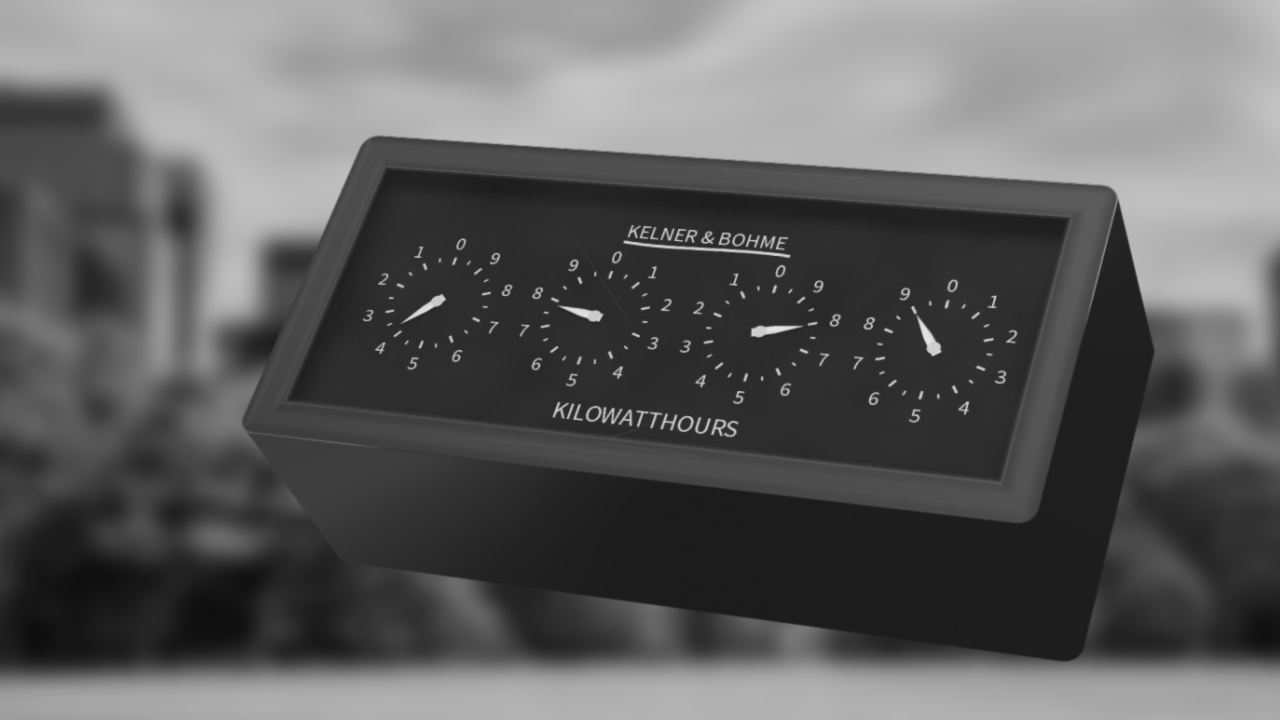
3779 kWh
